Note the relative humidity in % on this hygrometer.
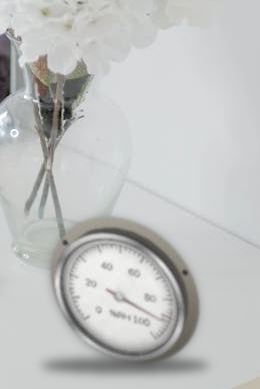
90 %
